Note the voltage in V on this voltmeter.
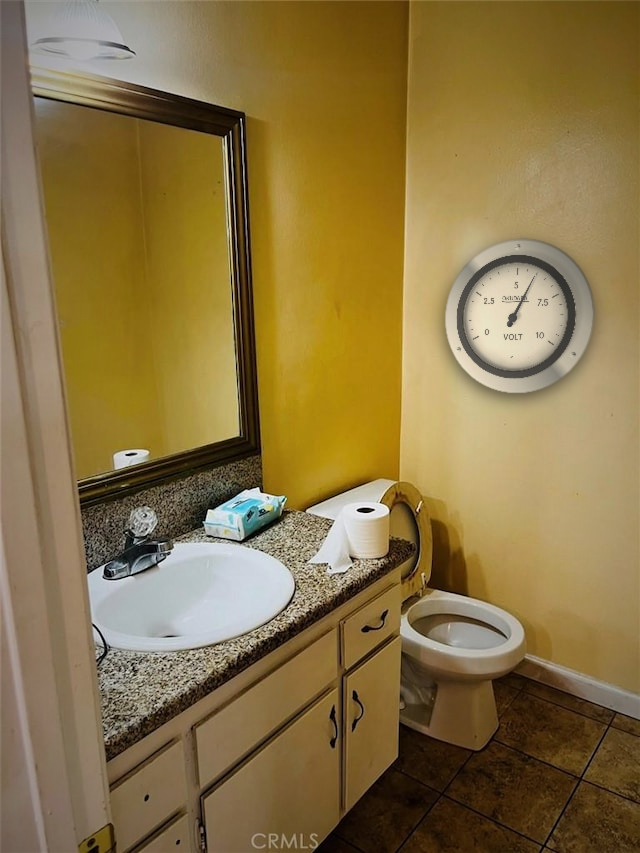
6 V
